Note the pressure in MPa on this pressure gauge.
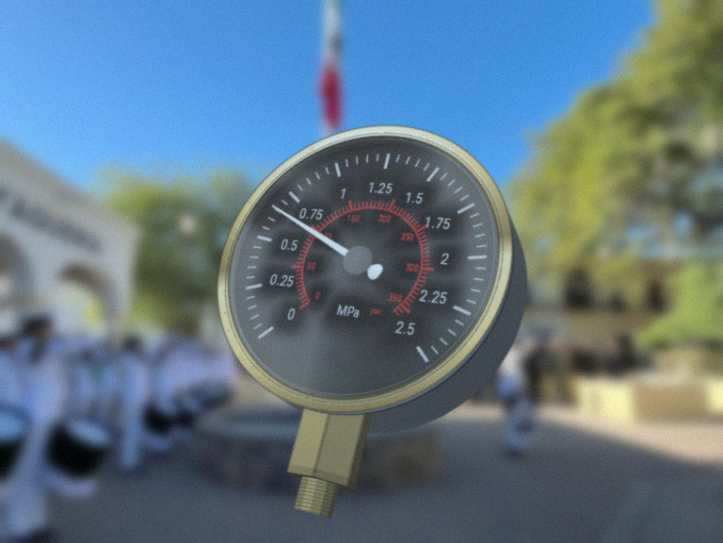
0.65 MPa
